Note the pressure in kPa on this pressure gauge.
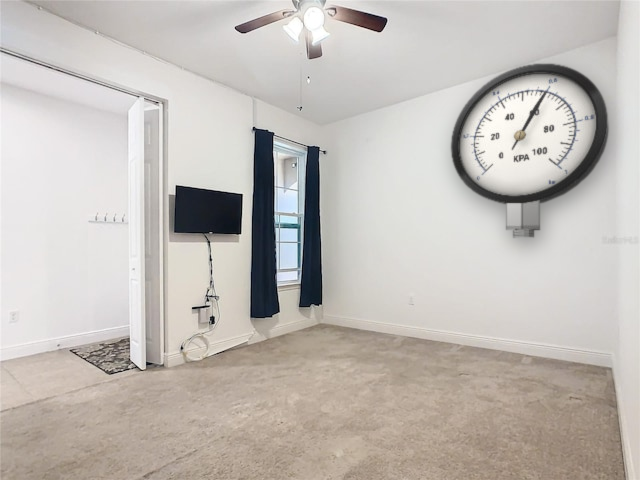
60 kPa
